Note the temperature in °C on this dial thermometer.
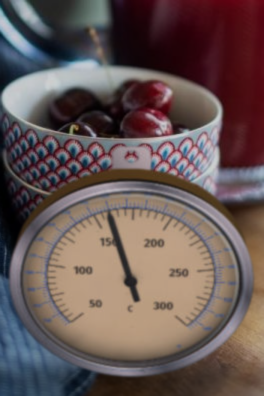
160 °C
